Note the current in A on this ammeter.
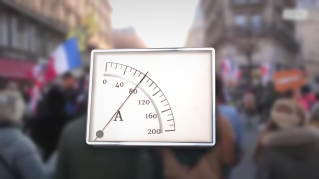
80 A
